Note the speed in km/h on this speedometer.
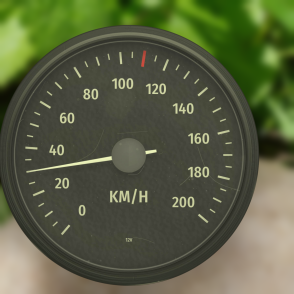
30 km/h
